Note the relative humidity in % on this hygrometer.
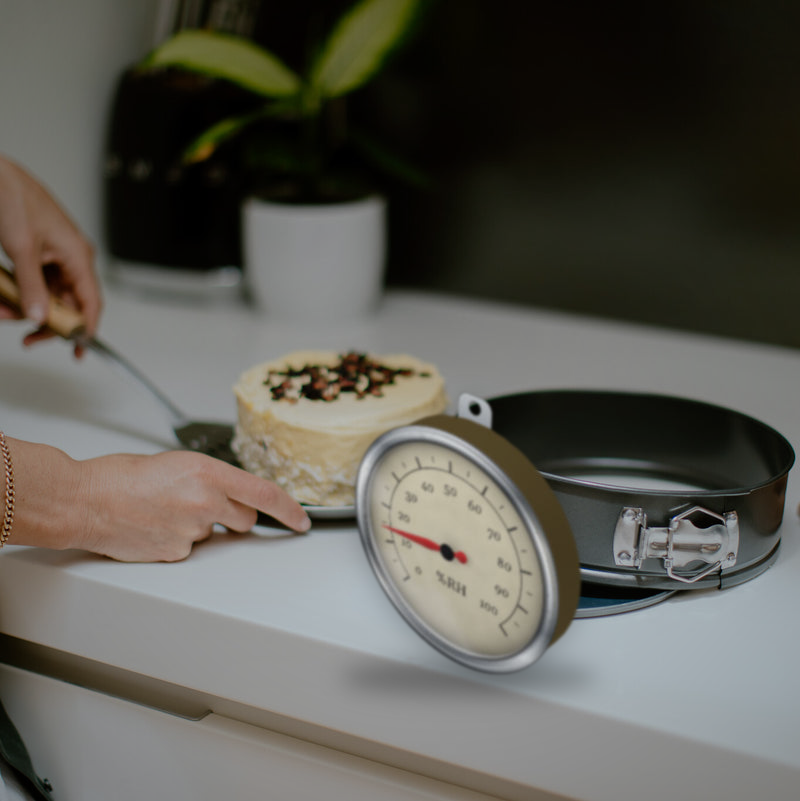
15 %
